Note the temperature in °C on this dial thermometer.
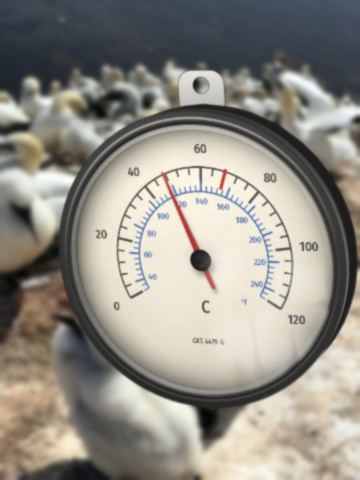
48 °C
